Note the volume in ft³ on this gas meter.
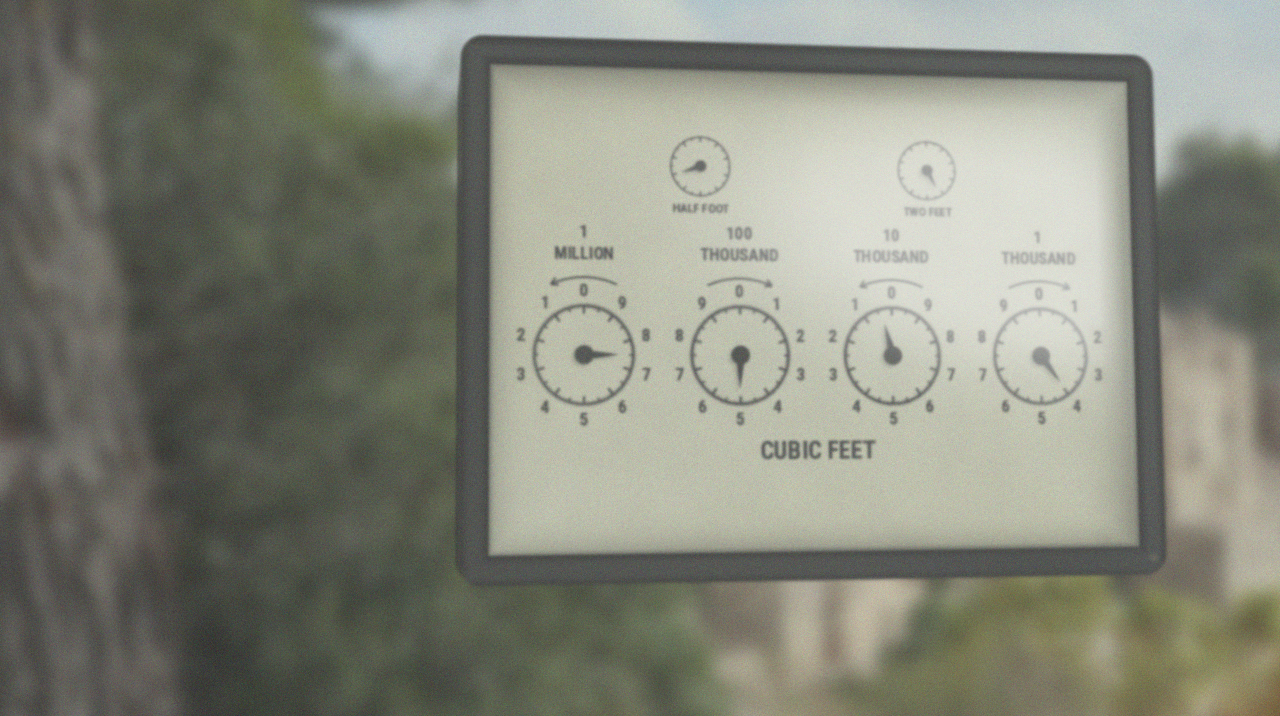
750400 ft³
